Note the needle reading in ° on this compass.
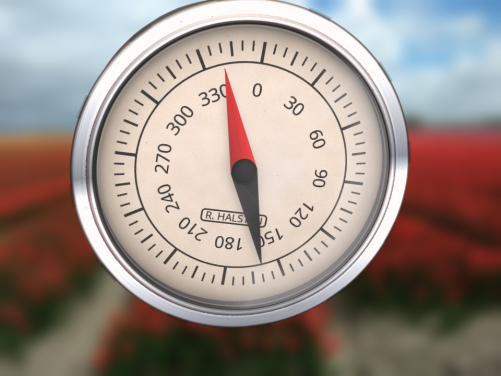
340 °
